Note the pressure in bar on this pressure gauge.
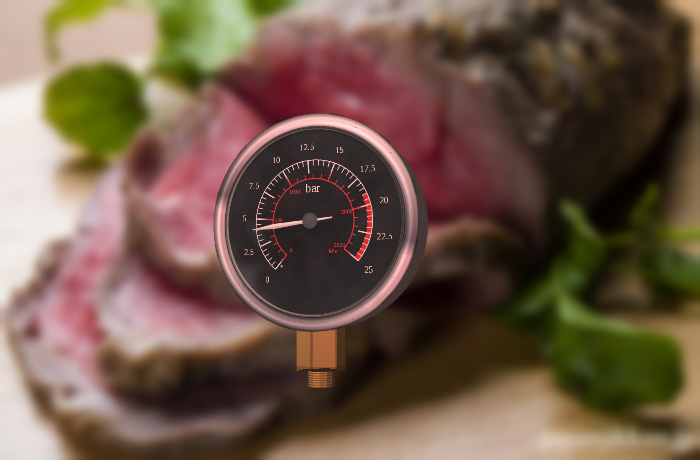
4 bar
